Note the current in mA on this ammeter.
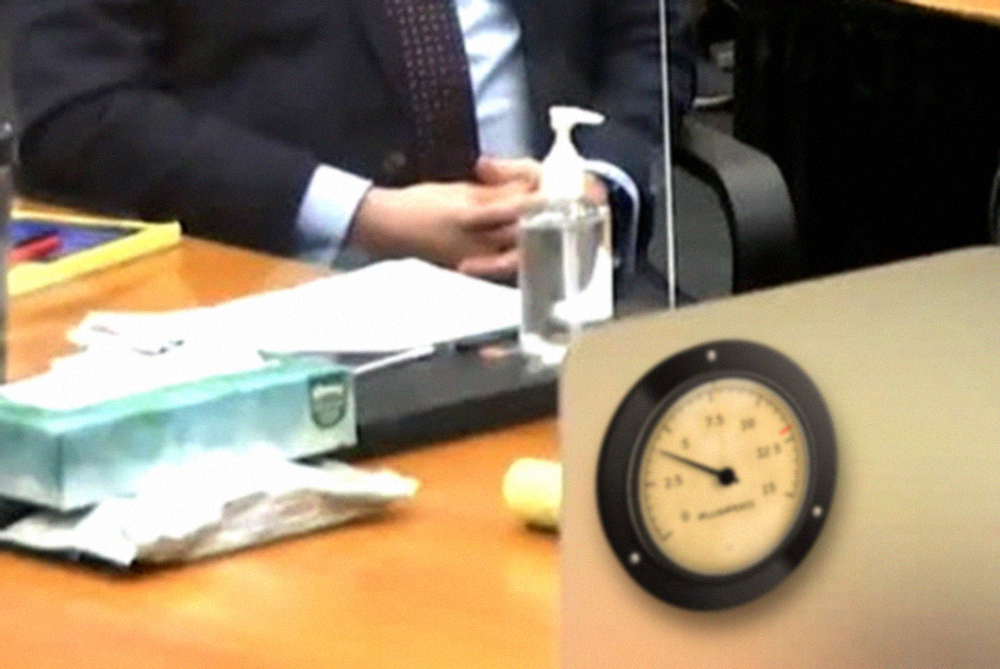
4 mA
